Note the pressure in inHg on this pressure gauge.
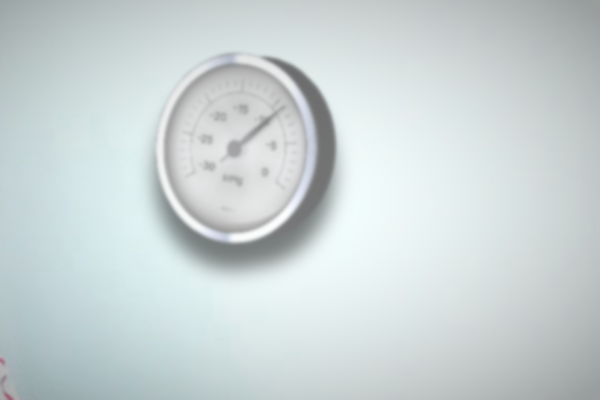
-9 inHg
